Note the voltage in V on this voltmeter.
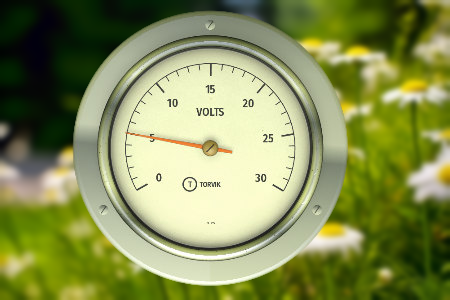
5 V
